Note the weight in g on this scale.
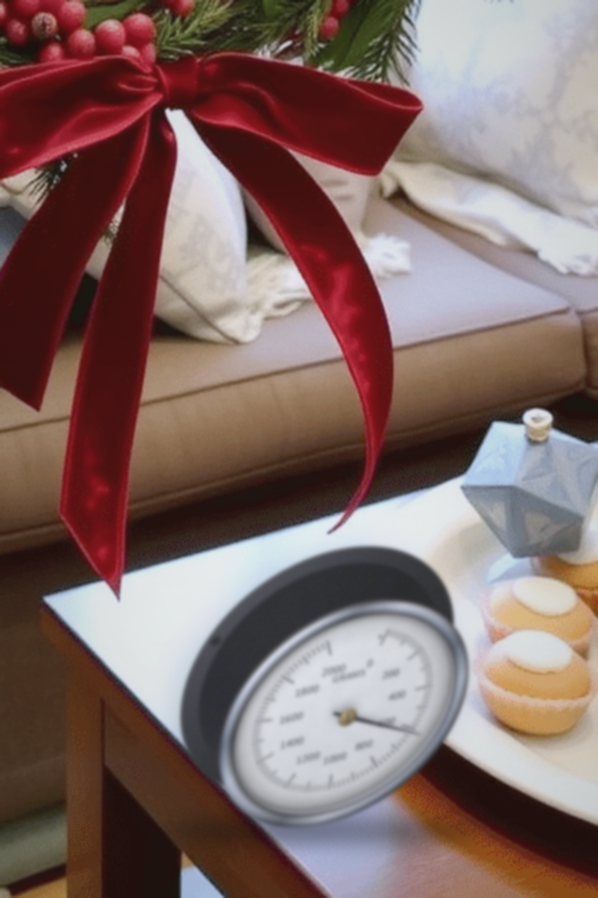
600 g
